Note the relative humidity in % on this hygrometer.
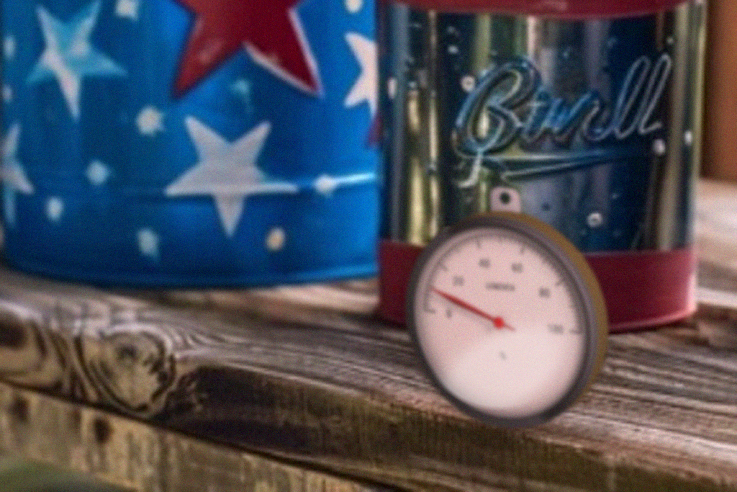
10 %
